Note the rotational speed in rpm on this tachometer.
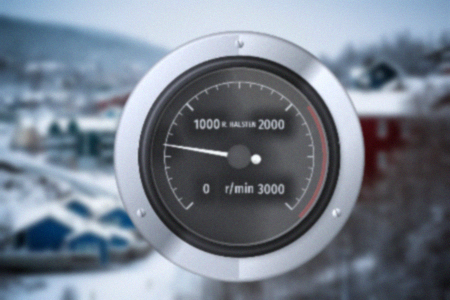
600 rpm
